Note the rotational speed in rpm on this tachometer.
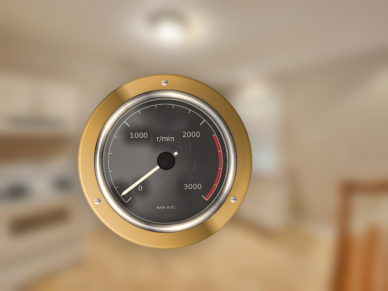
100 rpm
